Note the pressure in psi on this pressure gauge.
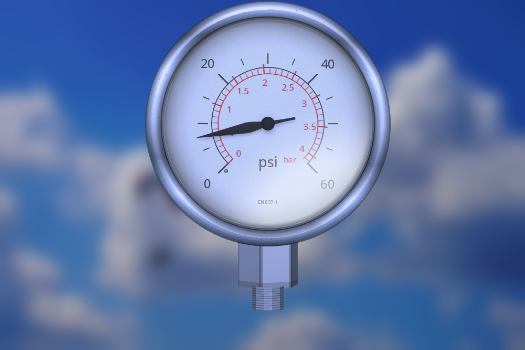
7.5 psi
